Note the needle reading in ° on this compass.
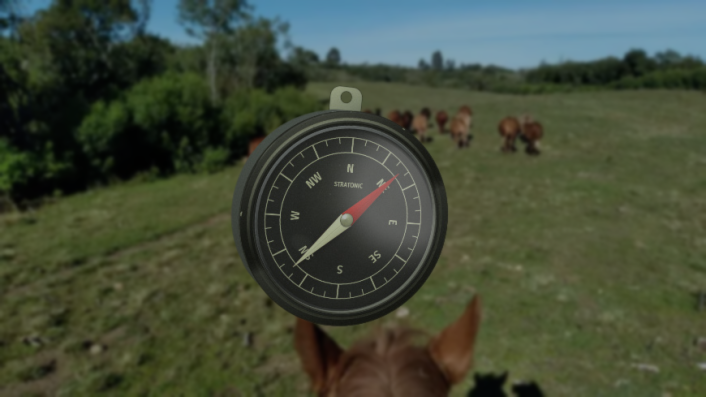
45 °
